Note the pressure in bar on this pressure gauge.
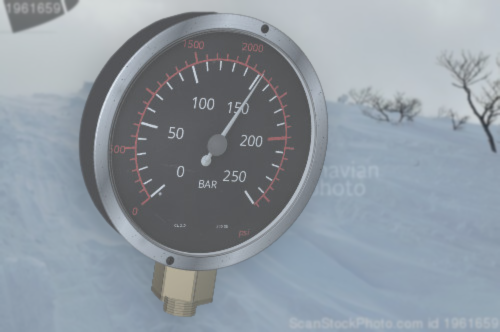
150 bar
